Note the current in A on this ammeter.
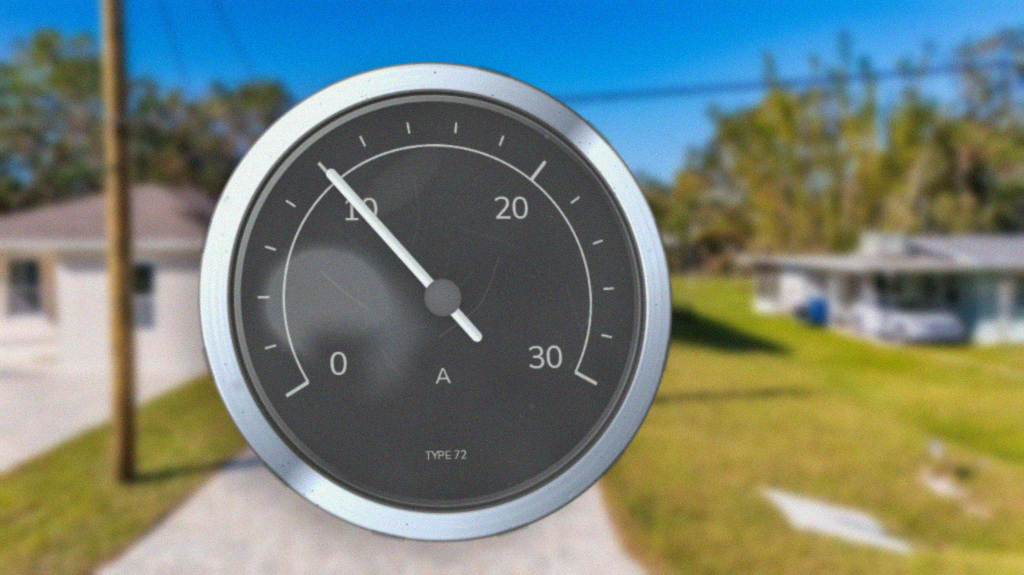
10 A
